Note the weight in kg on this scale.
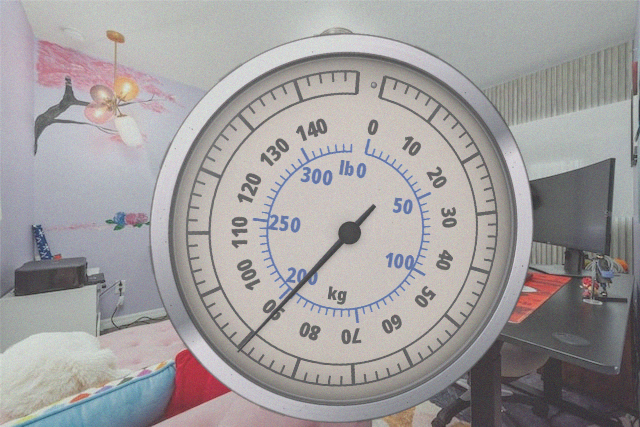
90 kg
